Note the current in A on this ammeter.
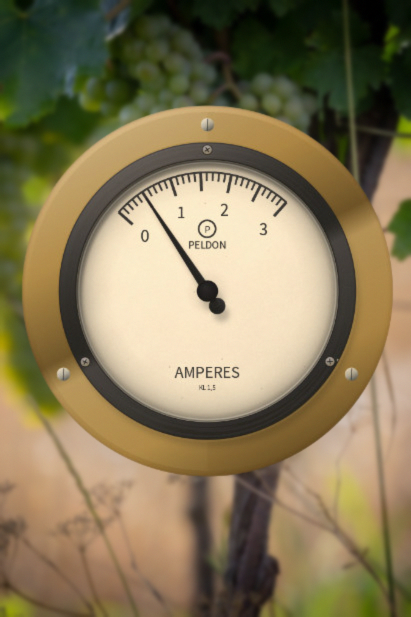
0.5 A
